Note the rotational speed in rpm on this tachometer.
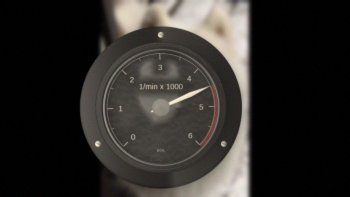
4500 rpm
